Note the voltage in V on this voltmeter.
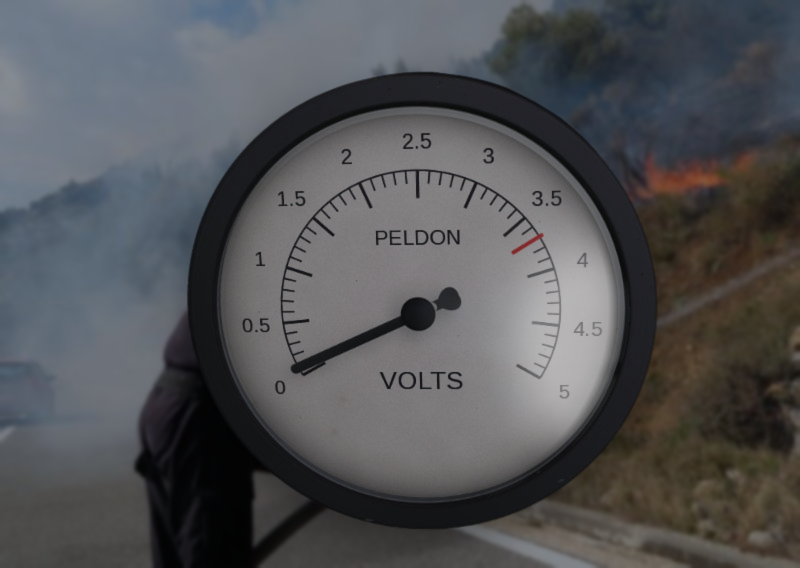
0.1 V
